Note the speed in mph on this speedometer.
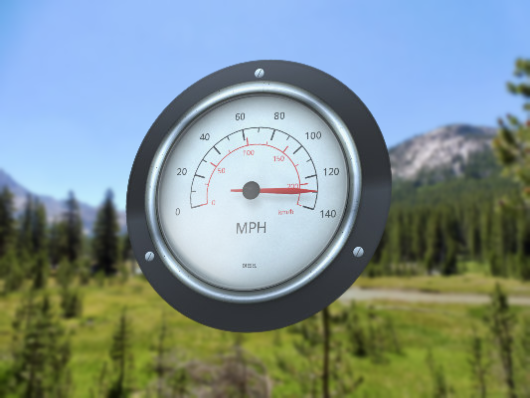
130 mph
